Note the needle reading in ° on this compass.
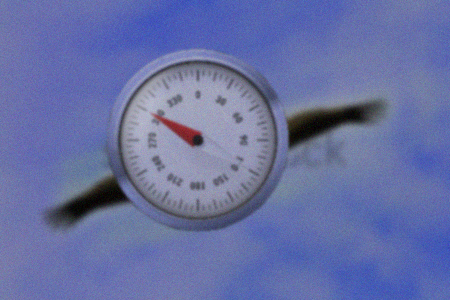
300 °
